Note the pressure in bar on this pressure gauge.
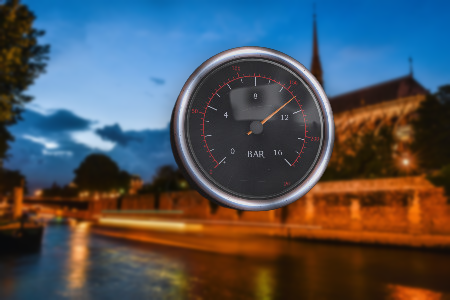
11 bar
